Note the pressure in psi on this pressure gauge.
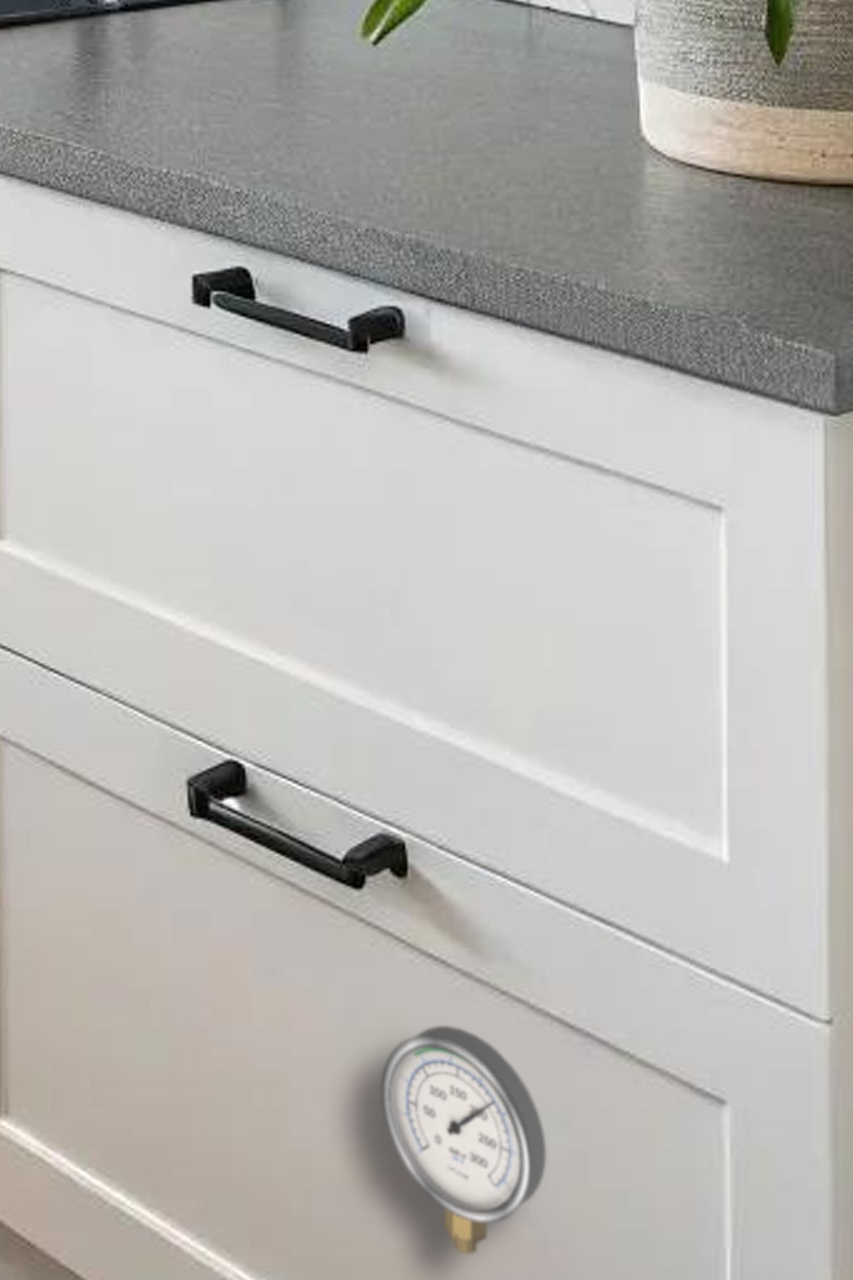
200 psi
